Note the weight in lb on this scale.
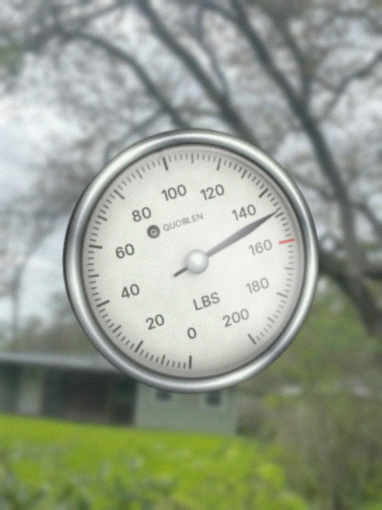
148 lb
